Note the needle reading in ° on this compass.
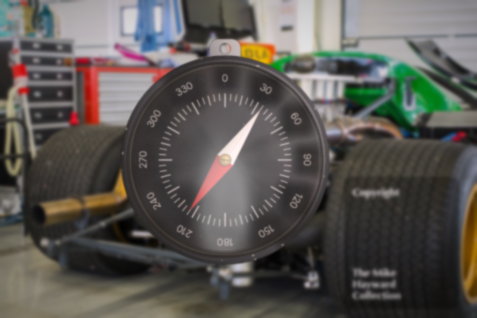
215 °
